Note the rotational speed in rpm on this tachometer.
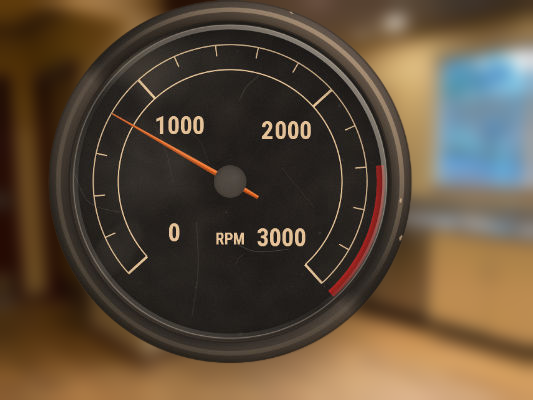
800 rpm
